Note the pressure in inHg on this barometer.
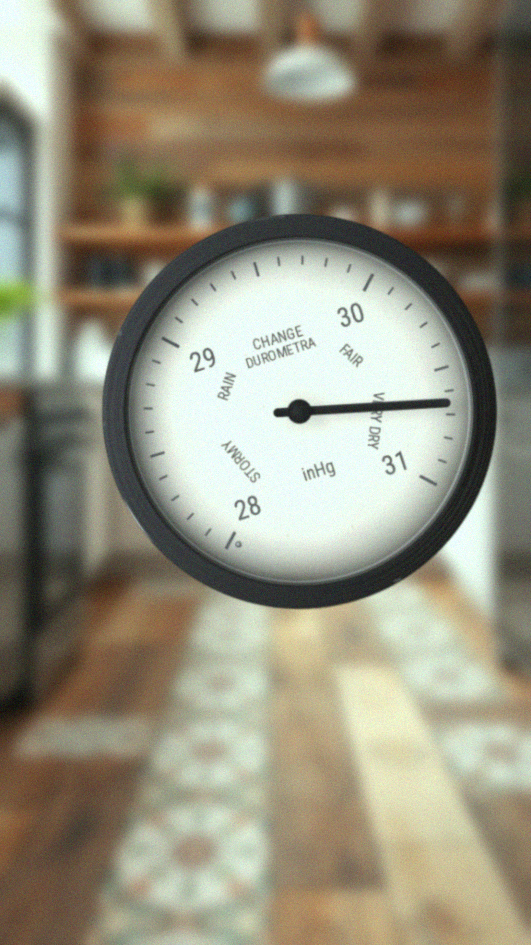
30.65 inHg
